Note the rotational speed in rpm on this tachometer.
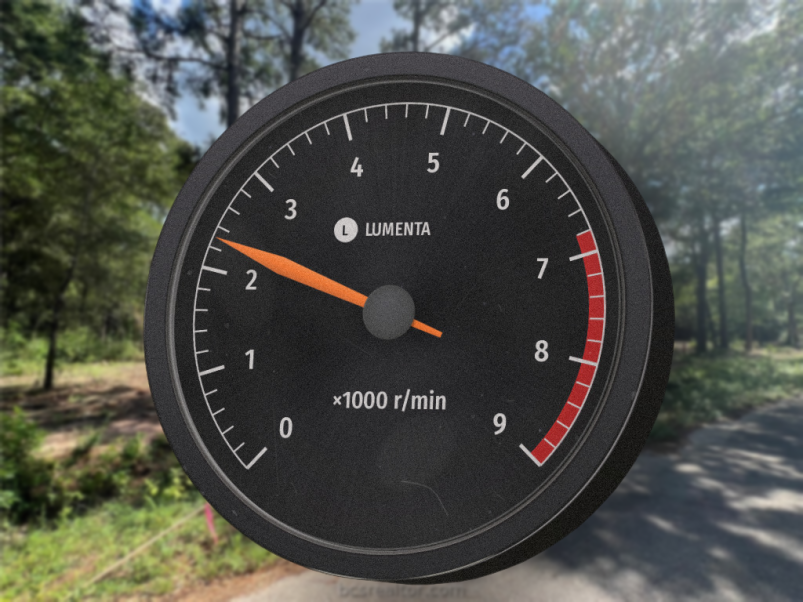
2300 rpm
